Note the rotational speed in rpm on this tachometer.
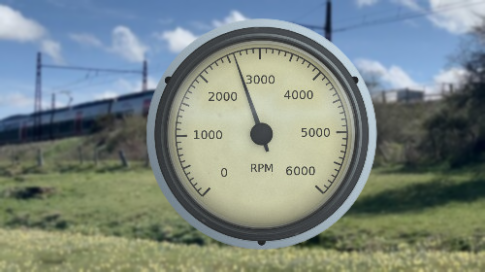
2600 rpm
